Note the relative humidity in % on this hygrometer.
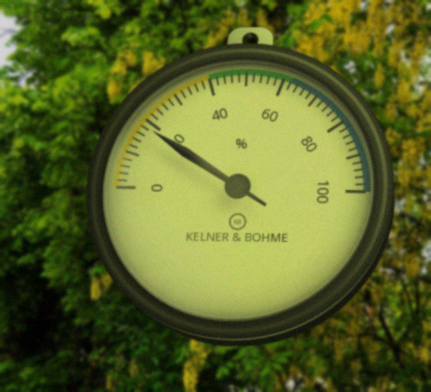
18 %
